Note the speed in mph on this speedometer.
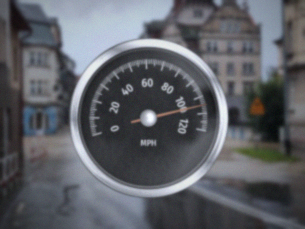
105 mph
